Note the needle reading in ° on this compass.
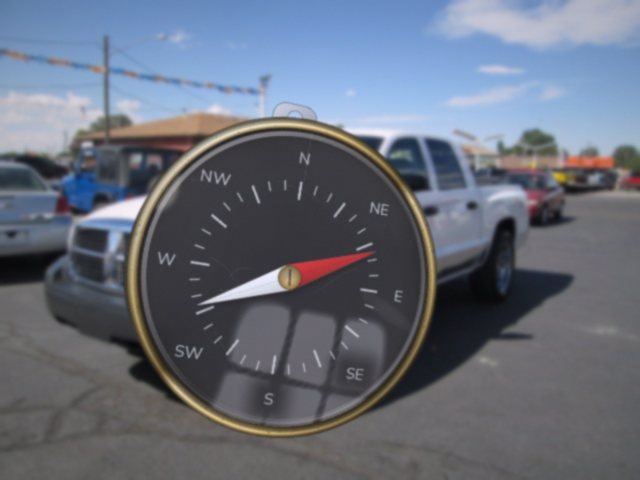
65 °
